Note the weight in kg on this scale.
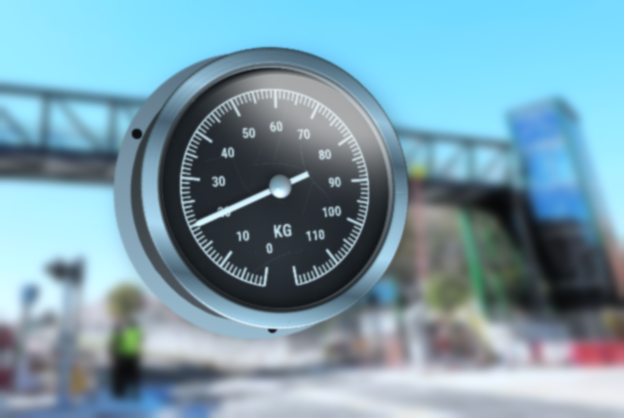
20 kg
